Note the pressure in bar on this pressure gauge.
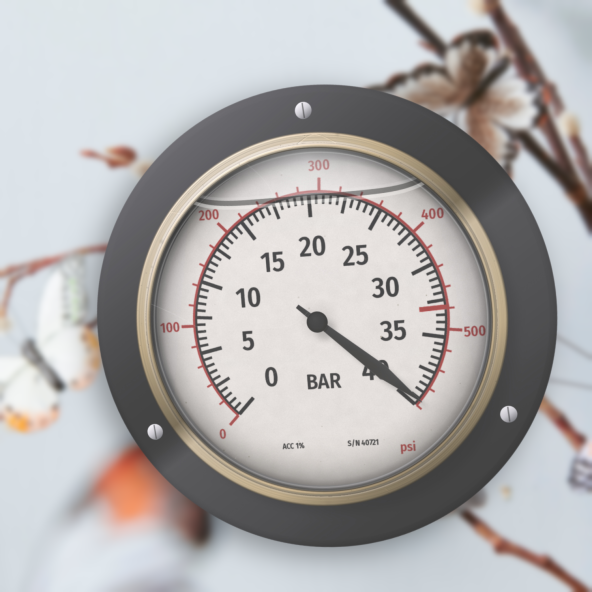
39.5 bar
